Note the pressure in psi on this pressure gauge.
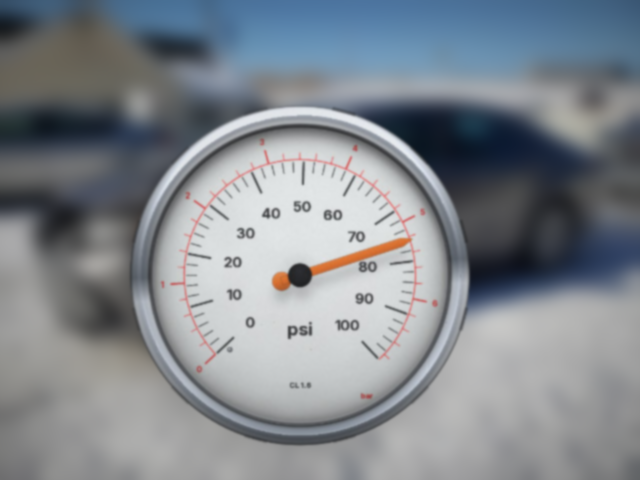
76 psi
